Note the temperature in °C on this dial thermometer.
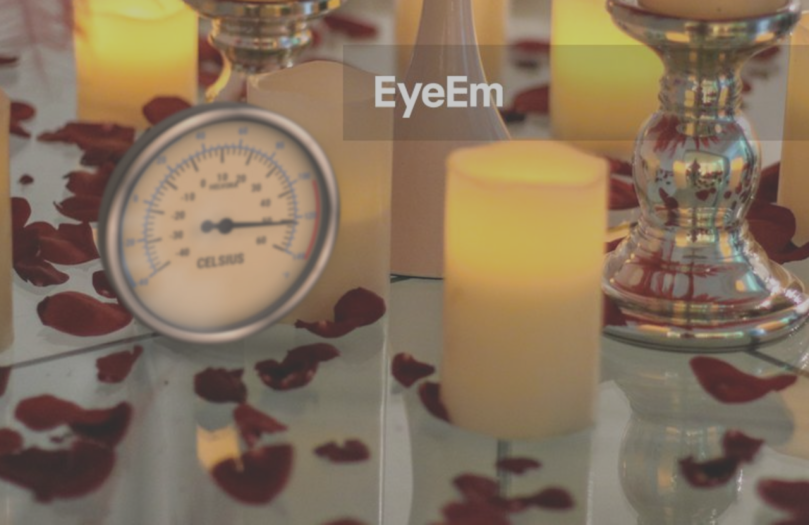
50 °C
